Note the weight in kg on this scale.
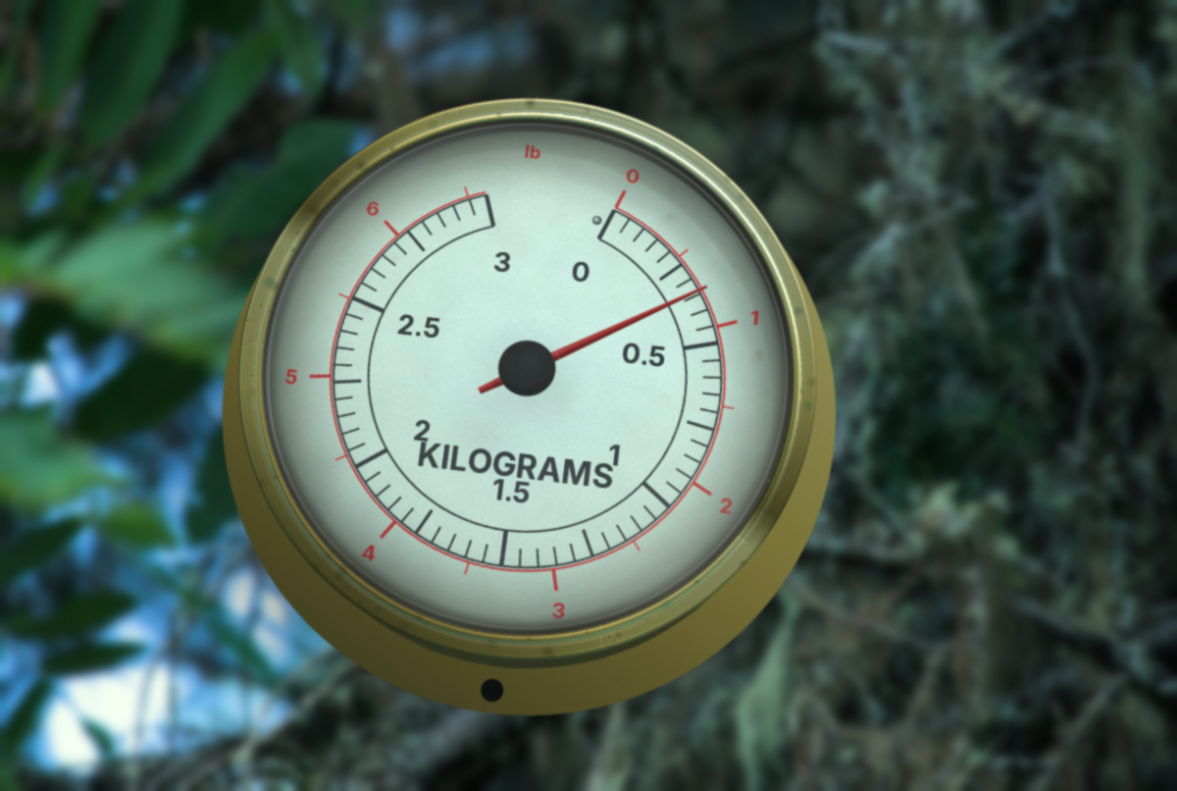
0.35 kg
